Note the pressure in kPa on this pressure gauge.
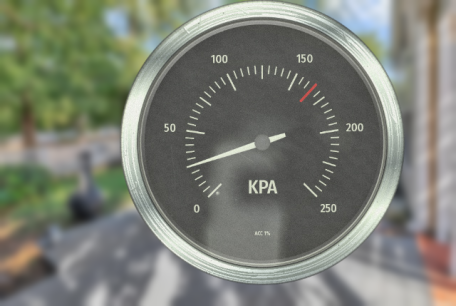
25 kPa
